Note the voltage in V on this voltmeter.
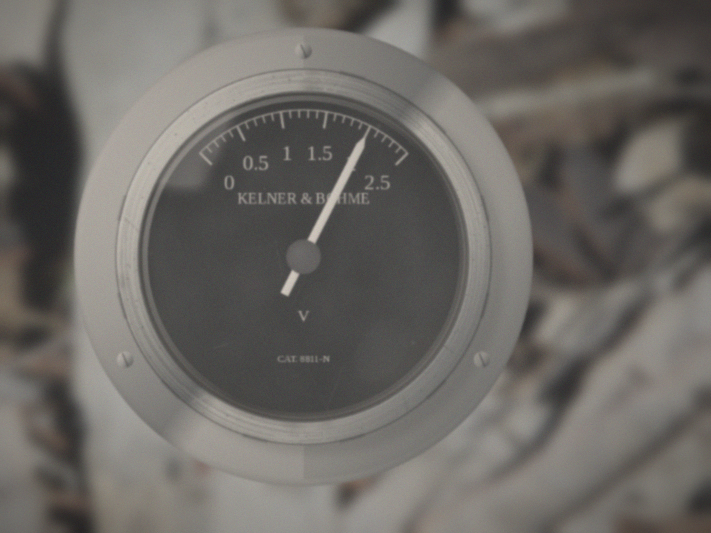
2 V
